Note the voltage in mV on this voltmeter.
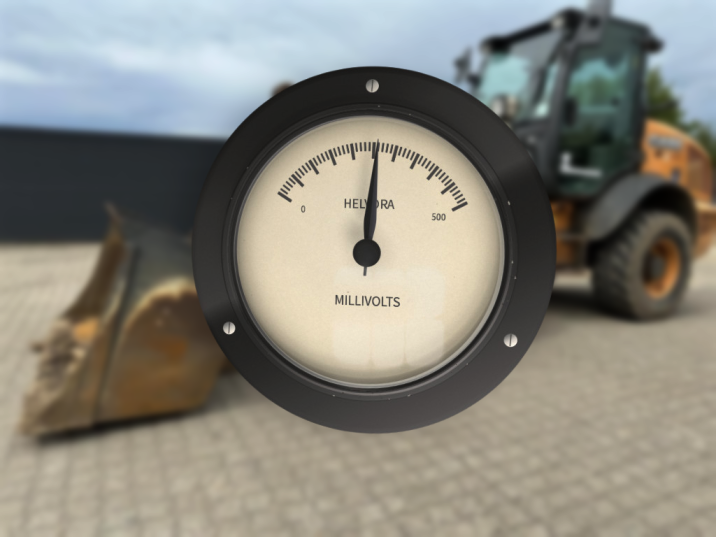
260 mV
